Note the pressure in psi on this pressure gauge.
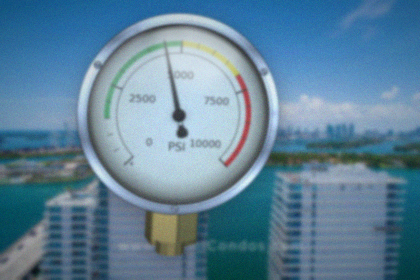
4500 psi
